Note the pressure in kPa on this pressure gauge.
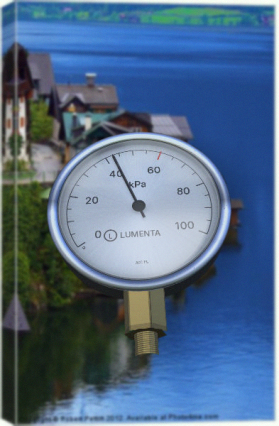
42.5 kPa
